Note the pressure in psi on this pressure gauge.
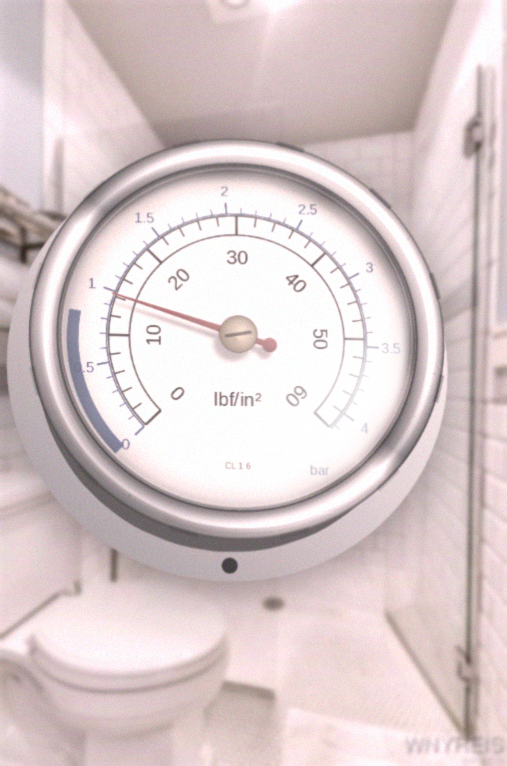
14 psi
